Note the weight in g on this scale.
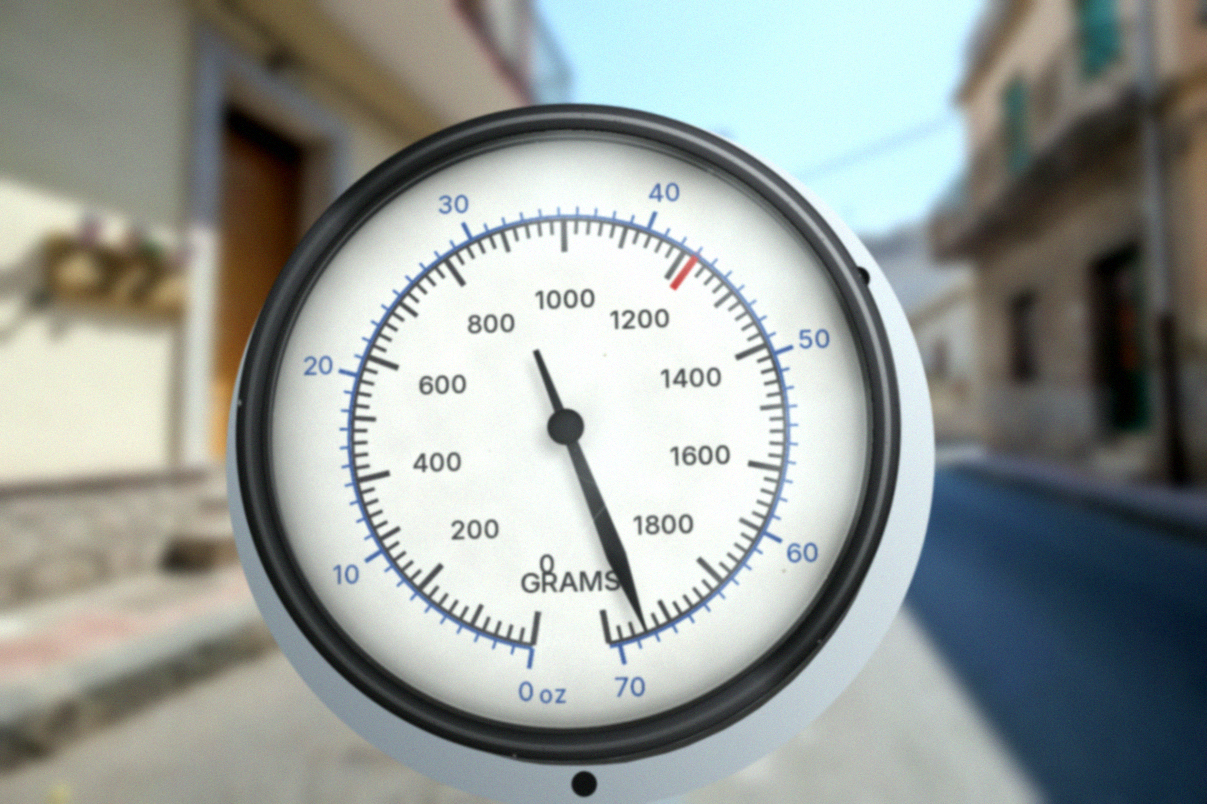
1940 g
